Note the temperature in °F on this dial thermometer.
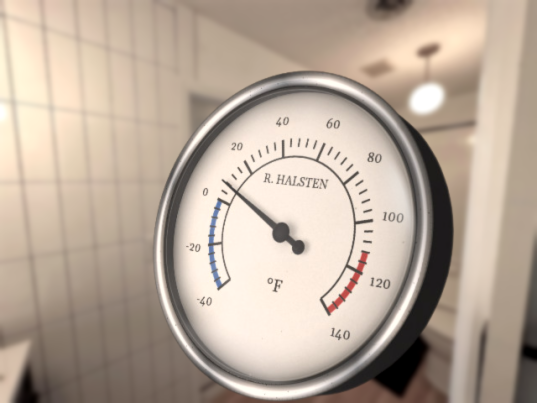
8 °F
